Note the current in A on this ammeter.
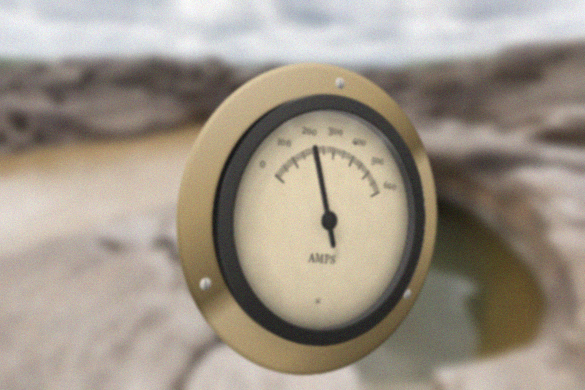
200 A
